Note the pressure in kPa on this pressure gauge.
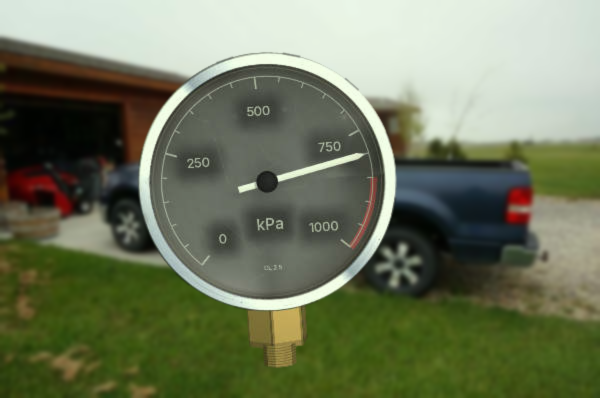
800 kPa
